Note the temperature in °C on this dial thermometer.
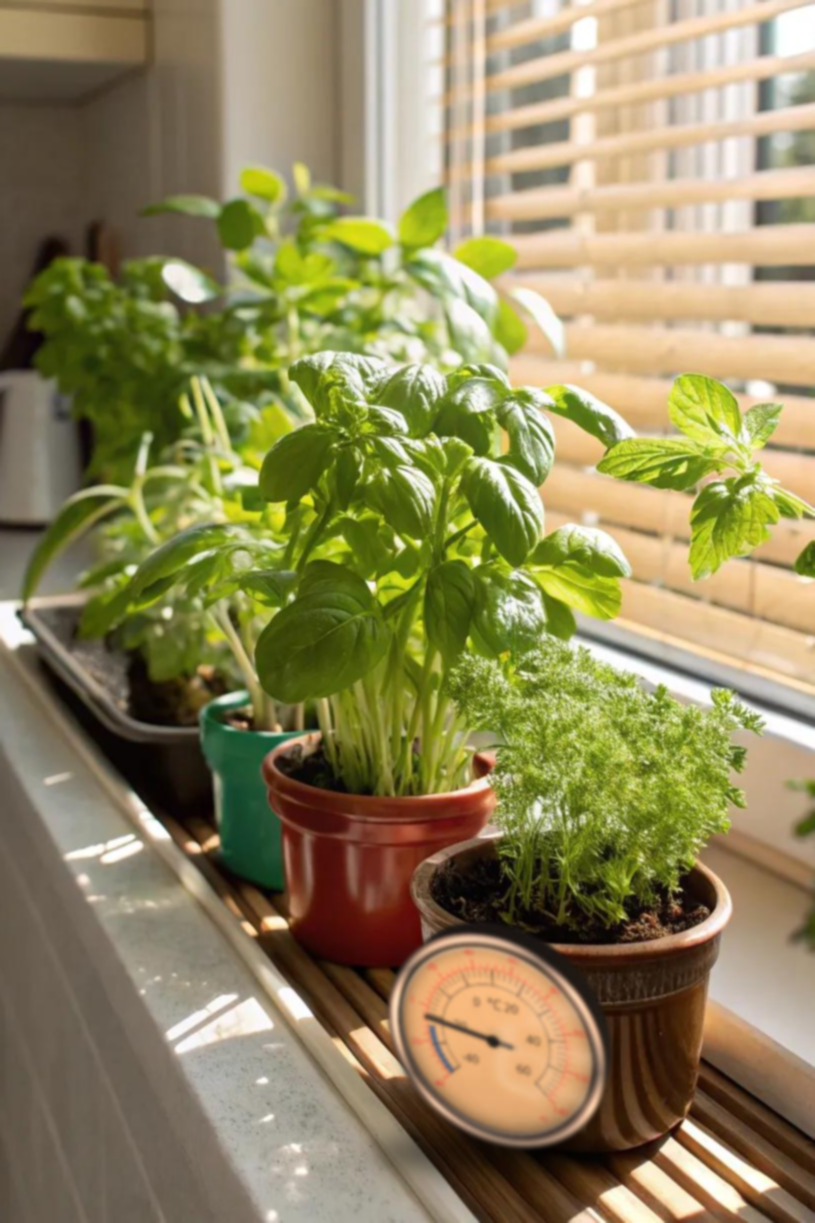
-20 °C
